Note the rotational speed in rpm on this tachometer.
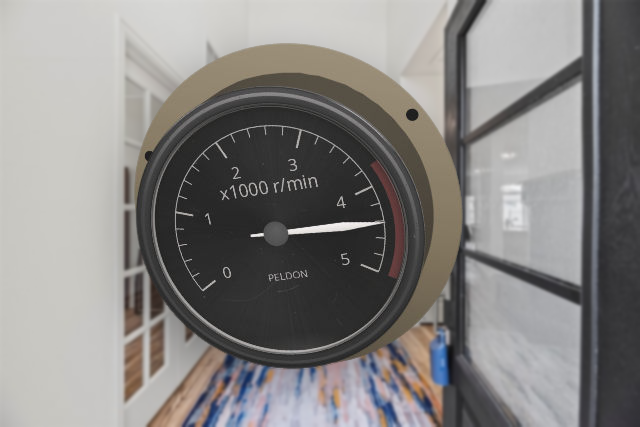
4400 rpm
